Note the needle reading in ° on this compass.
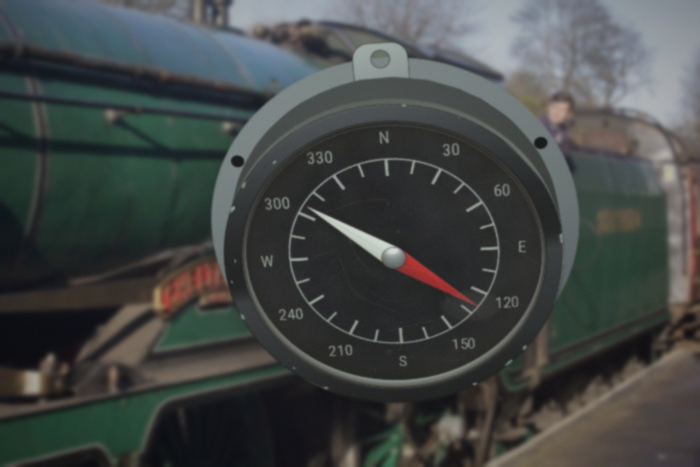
127.5 °
